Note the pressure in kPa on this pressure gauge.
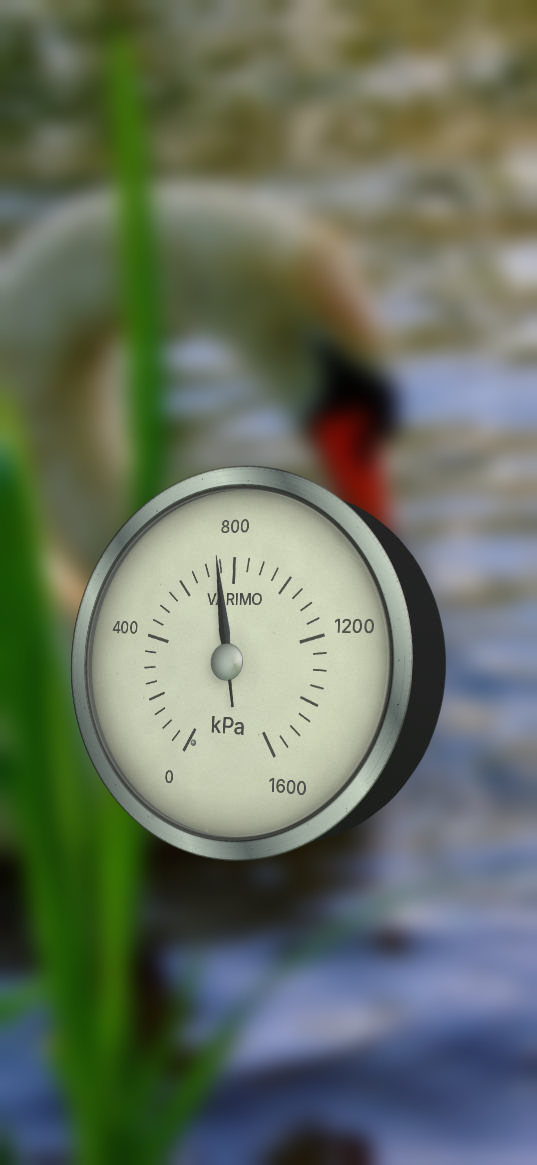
750 kPa
